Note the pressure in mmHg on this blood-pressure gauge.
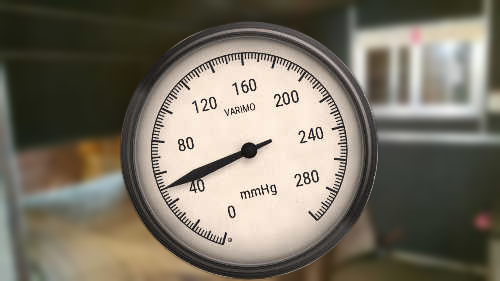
50 mmHg
